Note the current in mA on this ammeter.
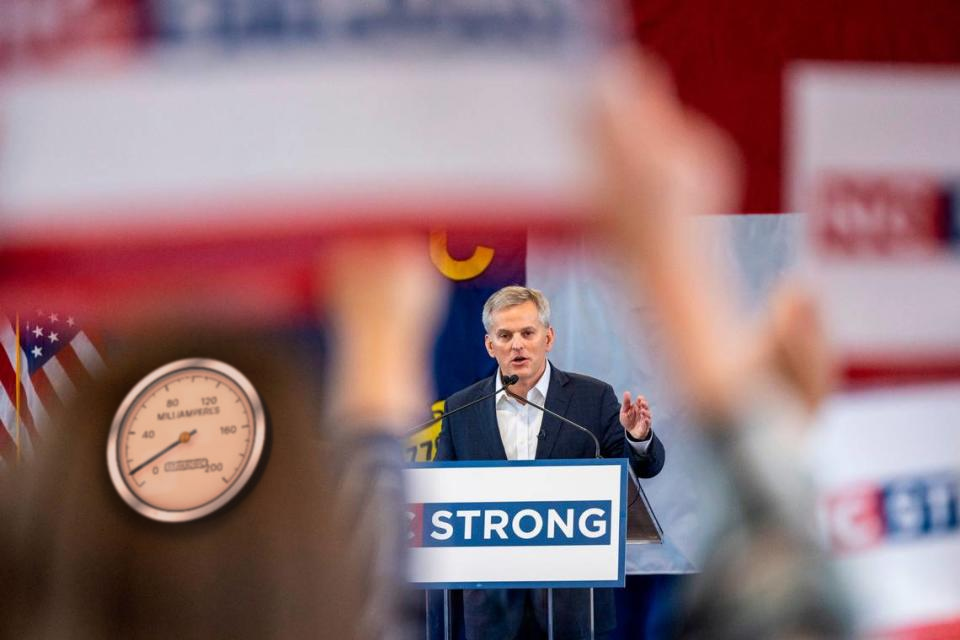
10 mA
